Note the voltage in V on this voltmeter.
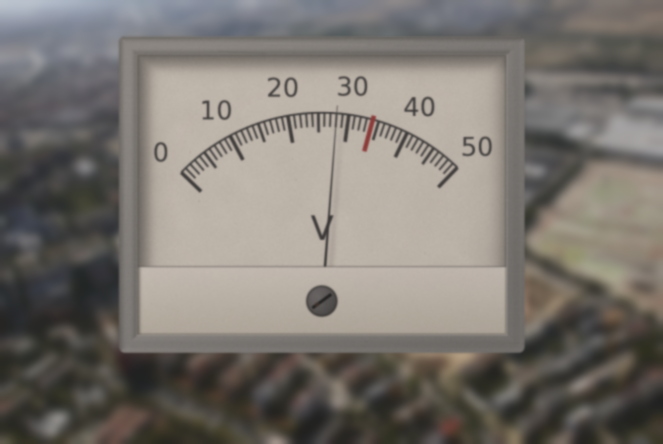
28 V
